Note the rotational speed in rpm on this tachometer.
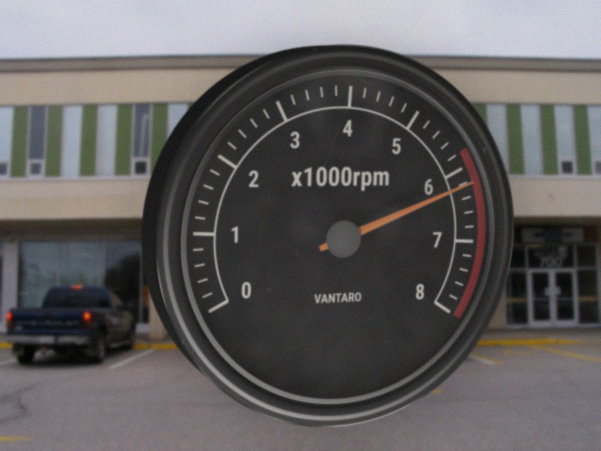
6200 rpm
